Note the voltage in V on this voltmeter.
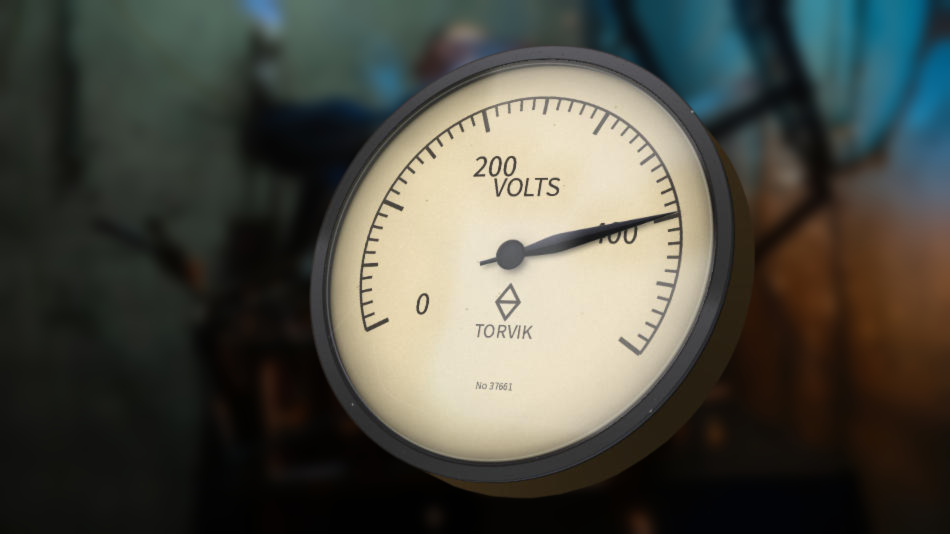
400 V
